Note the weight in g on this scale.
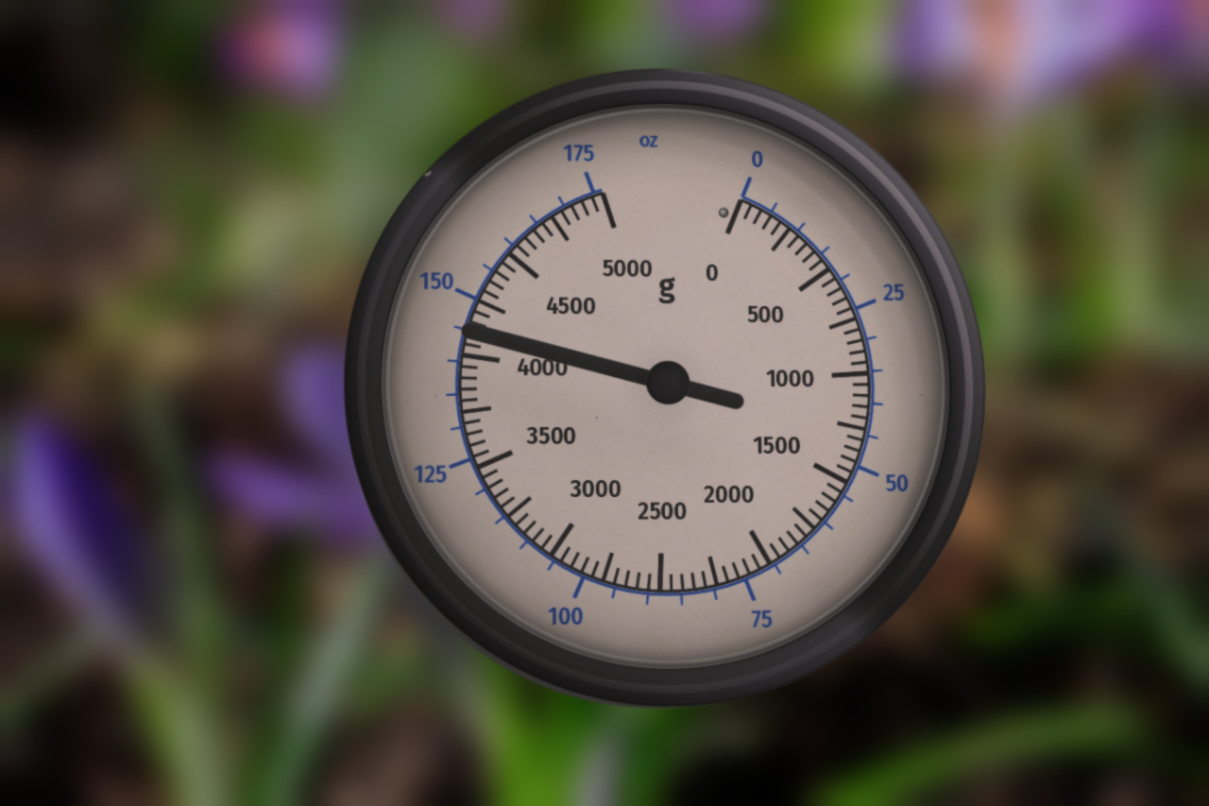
4100 g
